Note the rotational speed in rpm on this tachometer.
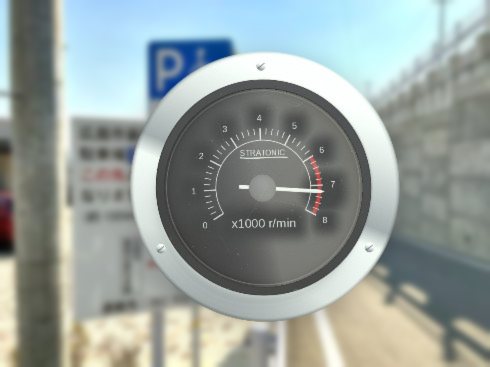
7200 rpm
